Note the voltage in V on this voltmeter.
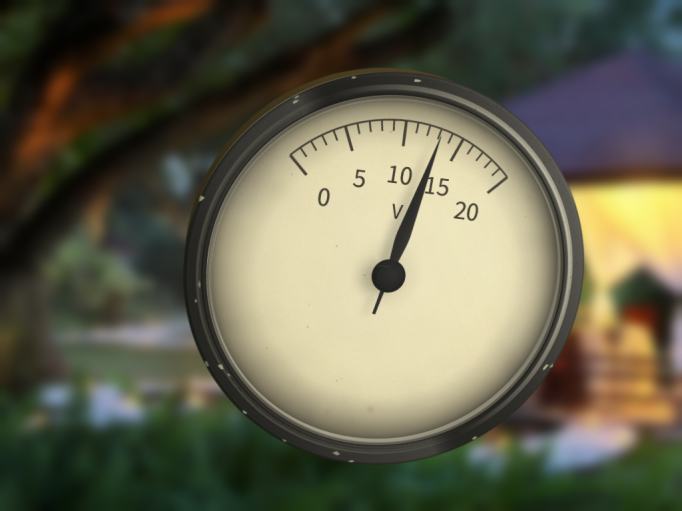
13 V
